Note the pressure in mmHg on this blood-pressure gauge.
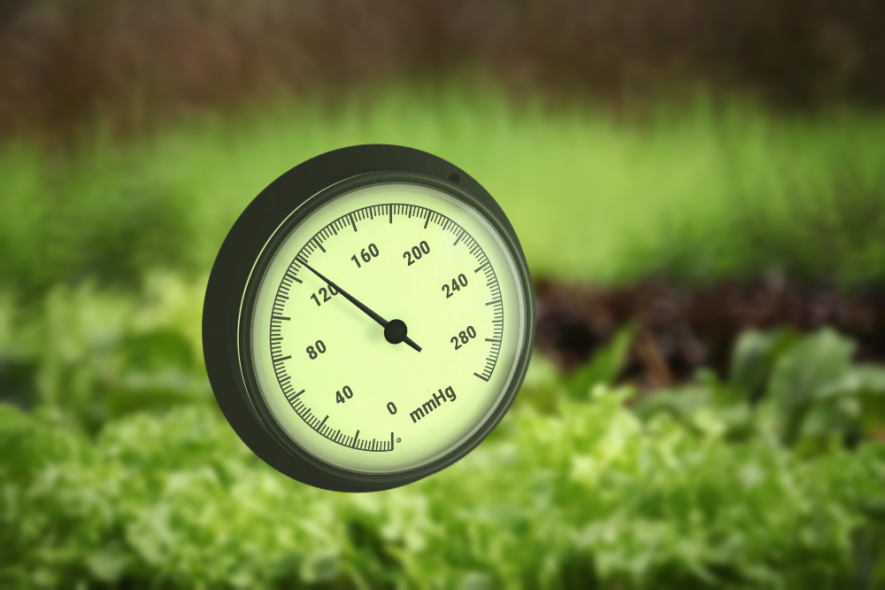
128 mmHg
